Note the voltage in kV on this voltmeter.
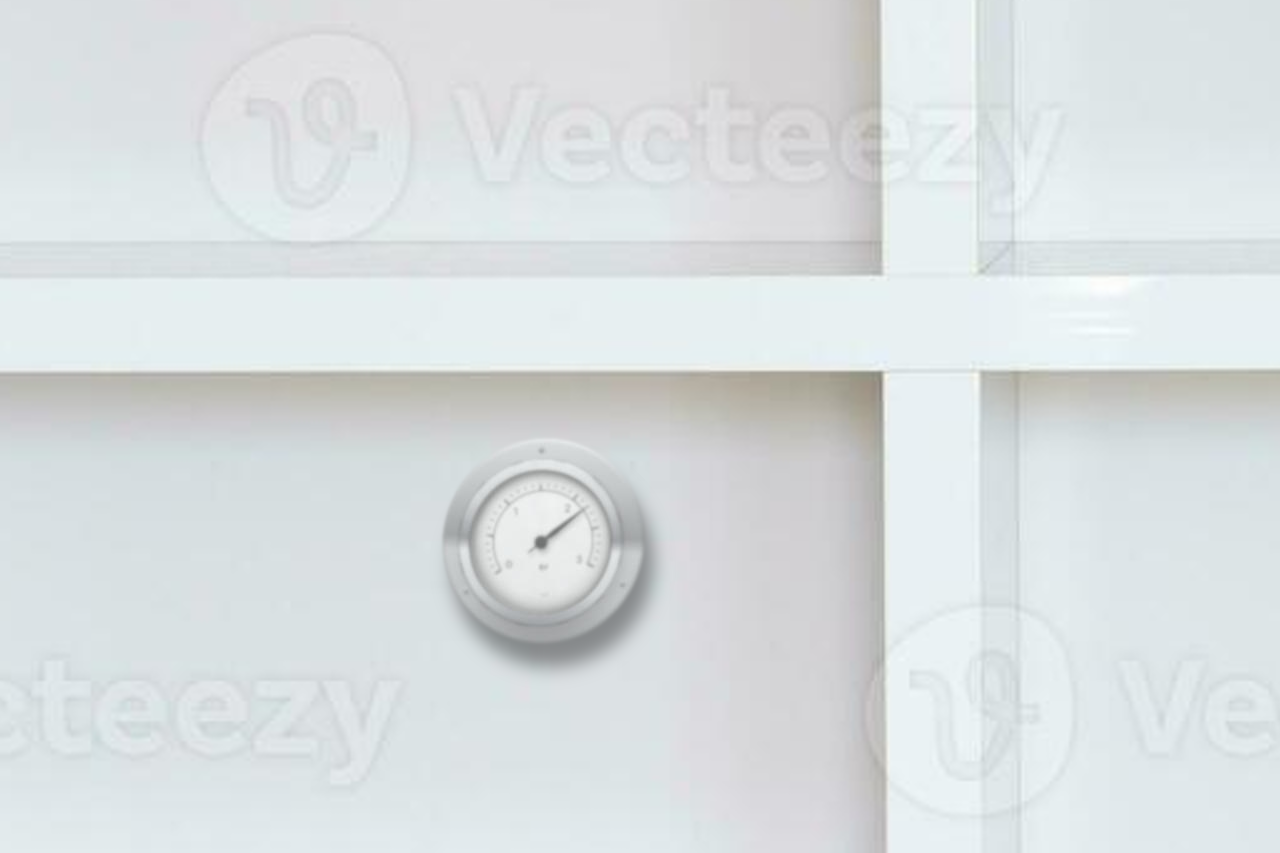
2.2 kV
